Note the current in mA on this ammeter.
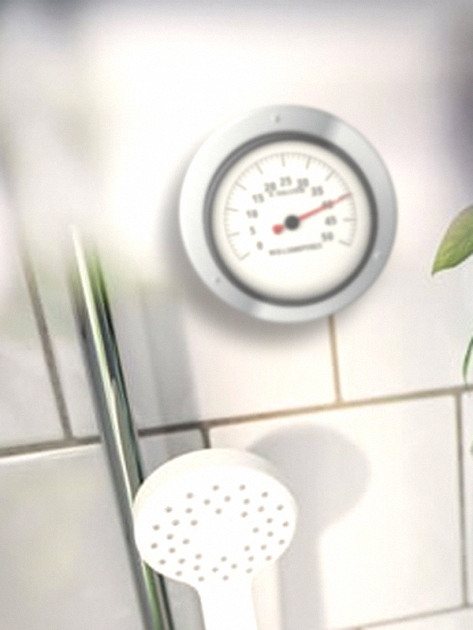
40 mA
